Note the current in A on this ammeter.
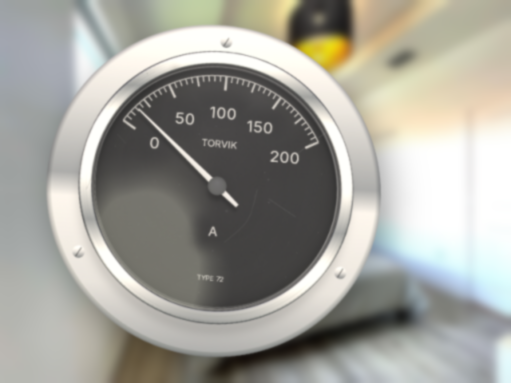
15 A
